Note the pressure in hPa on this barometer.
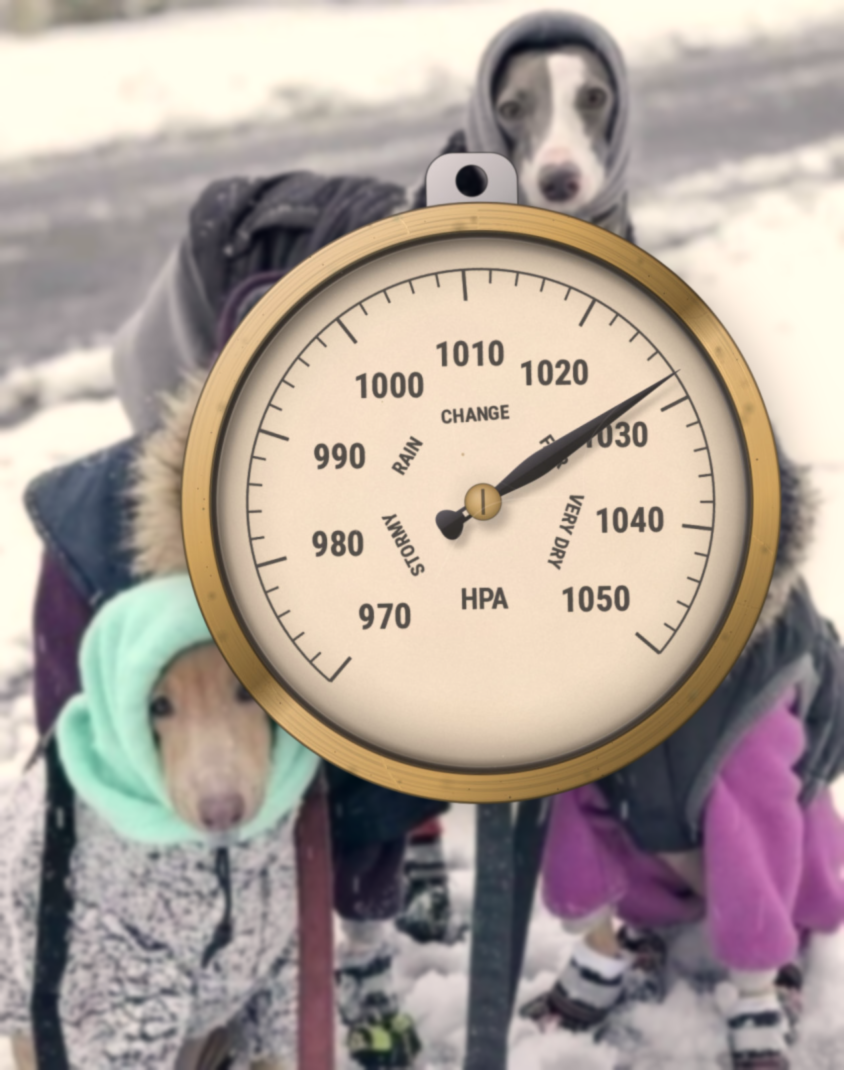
1028 hPa
